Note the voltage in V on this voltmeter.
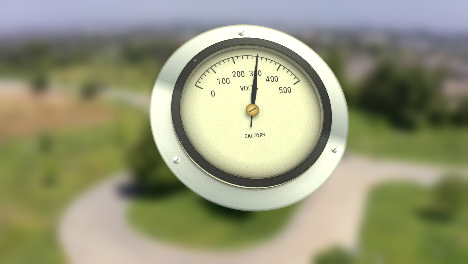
300 V
